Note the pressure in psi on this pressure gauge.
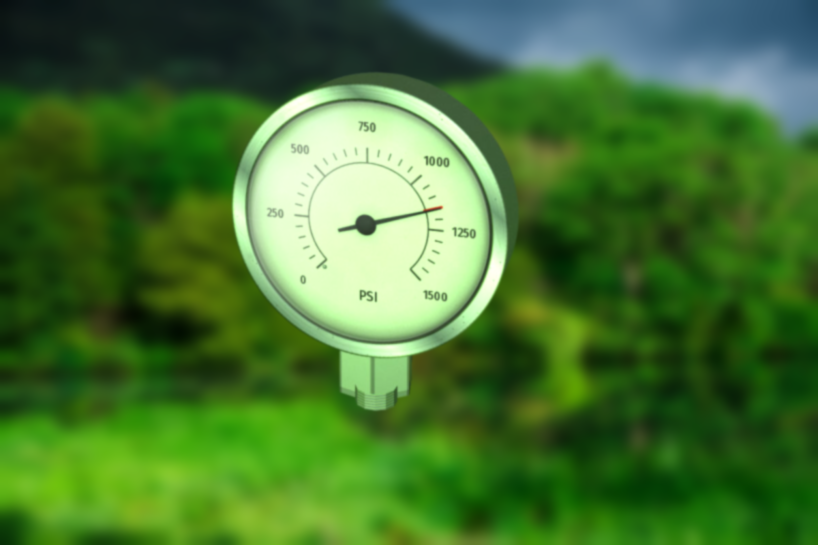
1150 psi
